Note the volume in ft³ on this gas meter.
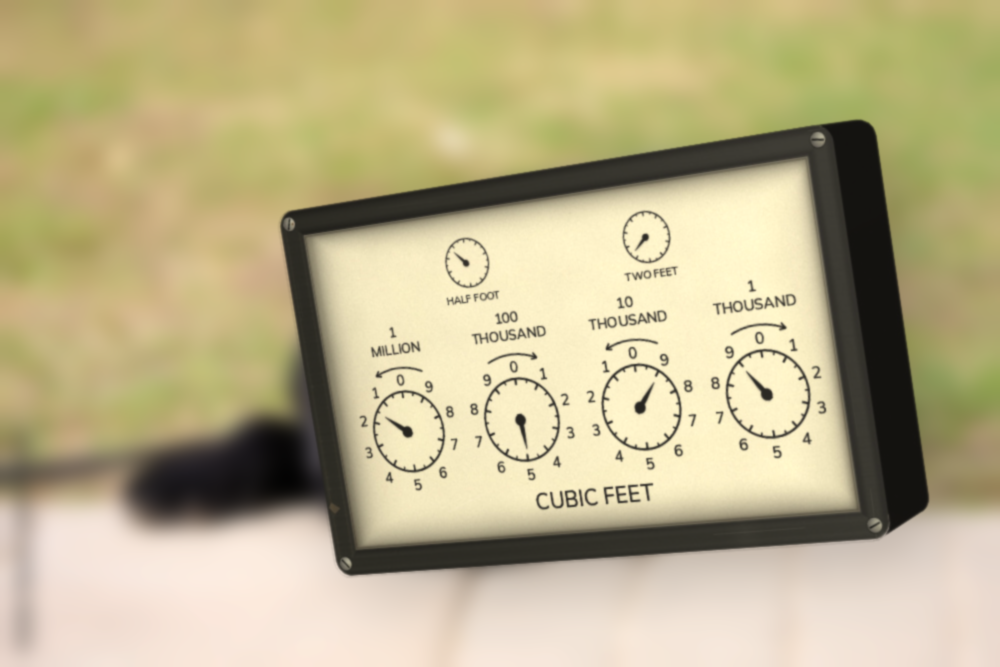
148900 ft³
